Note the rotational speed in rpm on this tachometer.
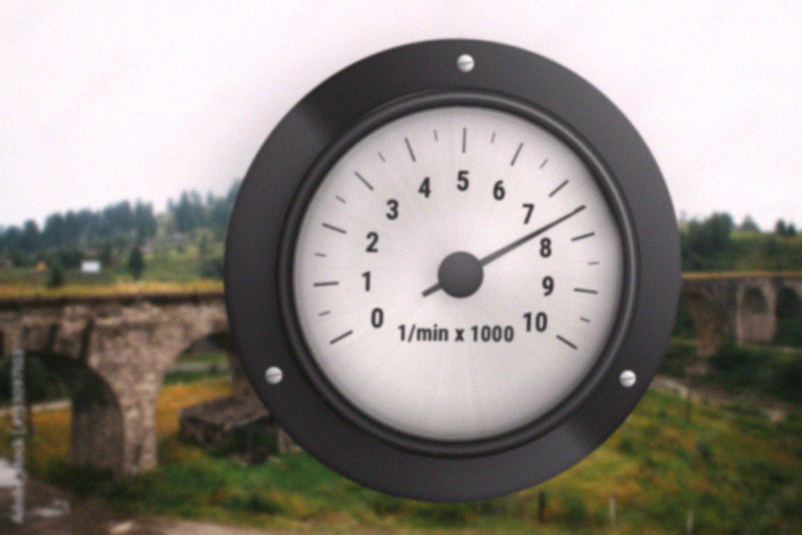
7500 rpm
